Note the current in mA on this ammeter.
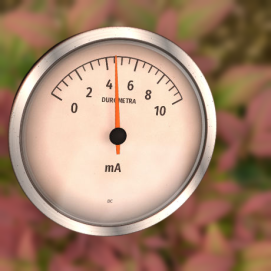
4.5 mA
